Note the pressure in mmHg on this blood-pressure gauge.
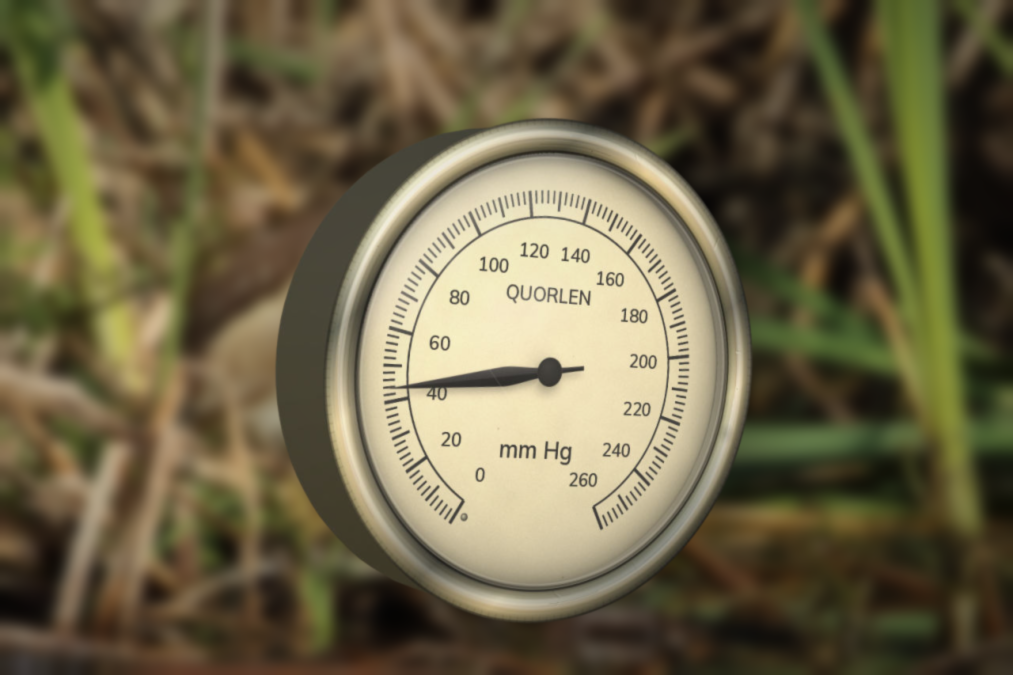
44 mmHg
